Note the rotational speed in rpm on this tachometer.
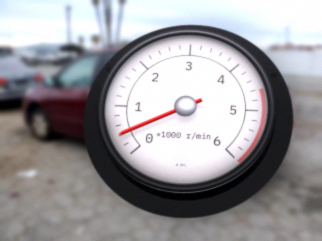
400 rpm
